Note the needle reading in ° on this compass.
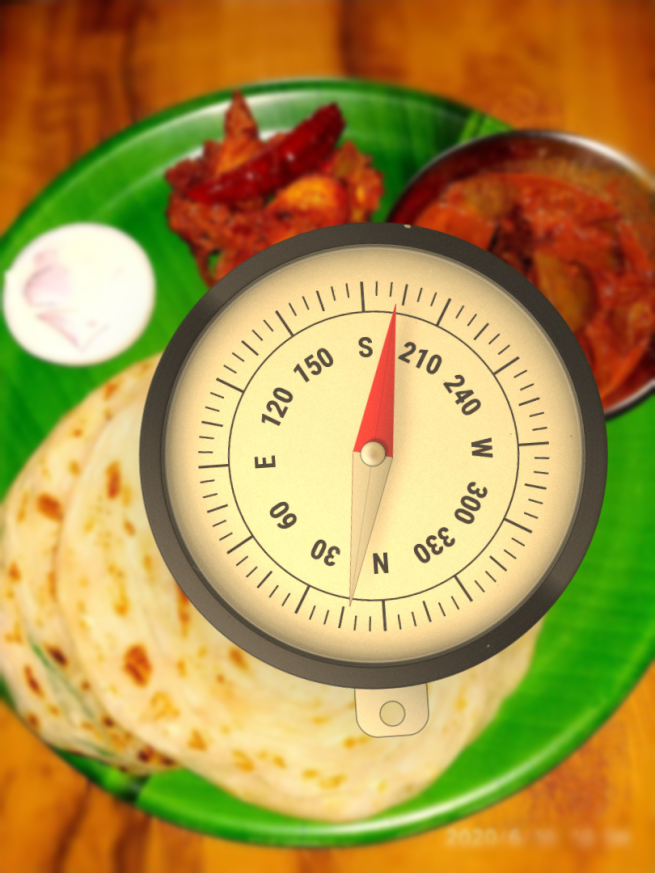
192.5 °
